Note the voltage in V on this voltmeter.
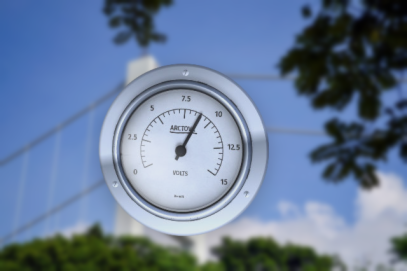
9 V
